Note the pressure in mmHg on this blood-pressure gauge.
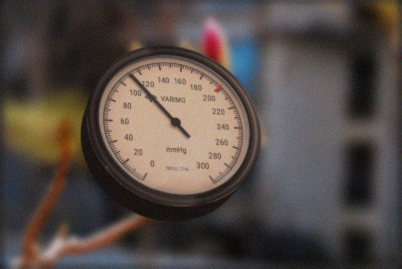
110 mmHg
